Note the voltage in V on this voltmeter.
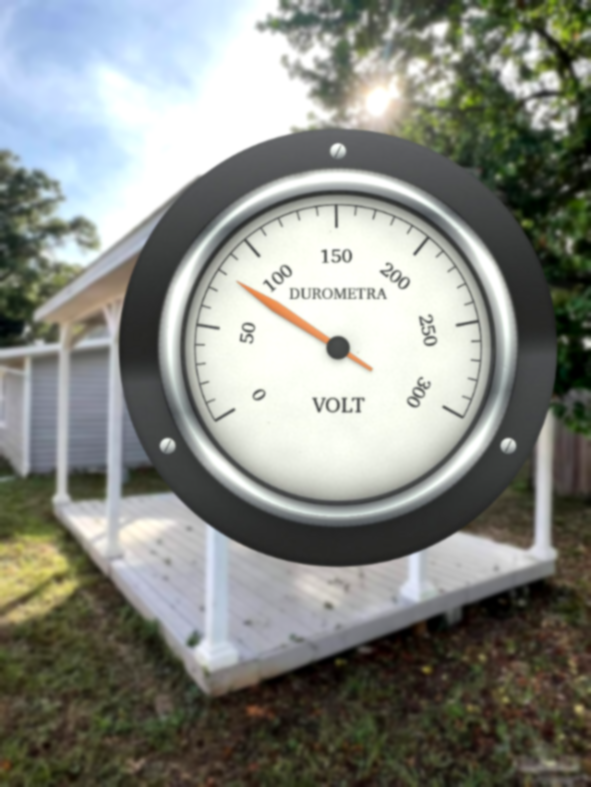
80 V
